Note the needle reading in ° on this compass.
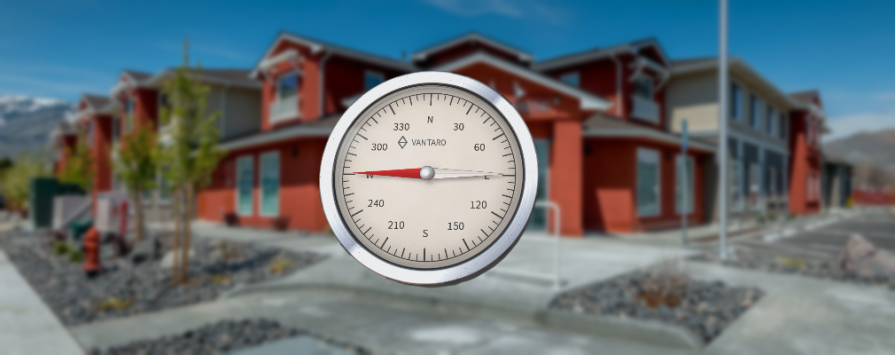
270 °
